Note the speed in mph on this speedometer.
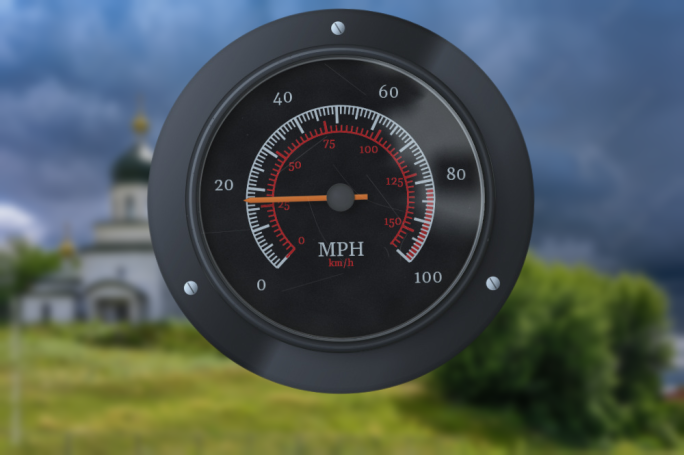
17 mph
